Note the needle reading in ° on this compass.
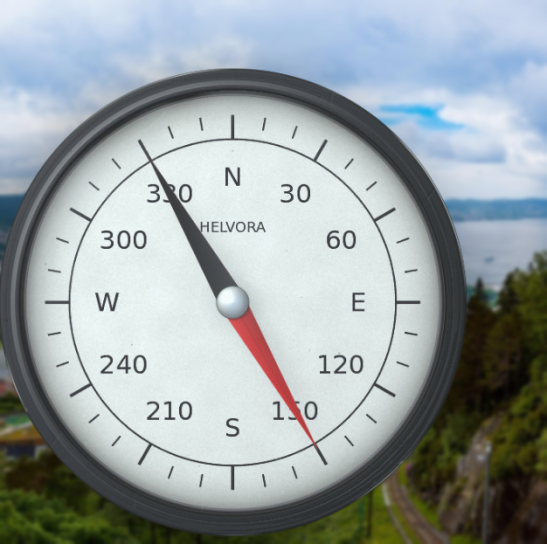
150 °
